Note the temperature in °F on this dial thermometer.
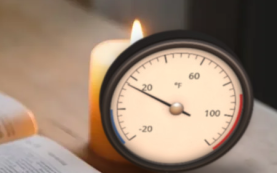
16 °F
